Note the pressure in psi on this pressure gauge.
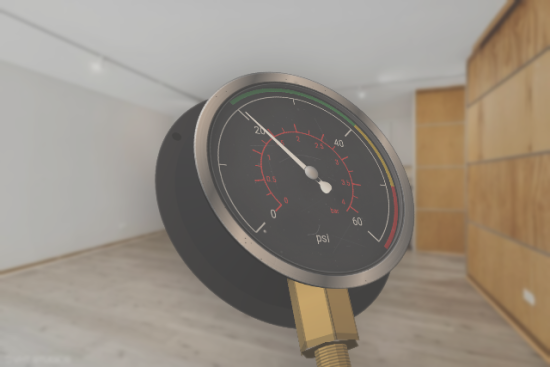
20 psi
